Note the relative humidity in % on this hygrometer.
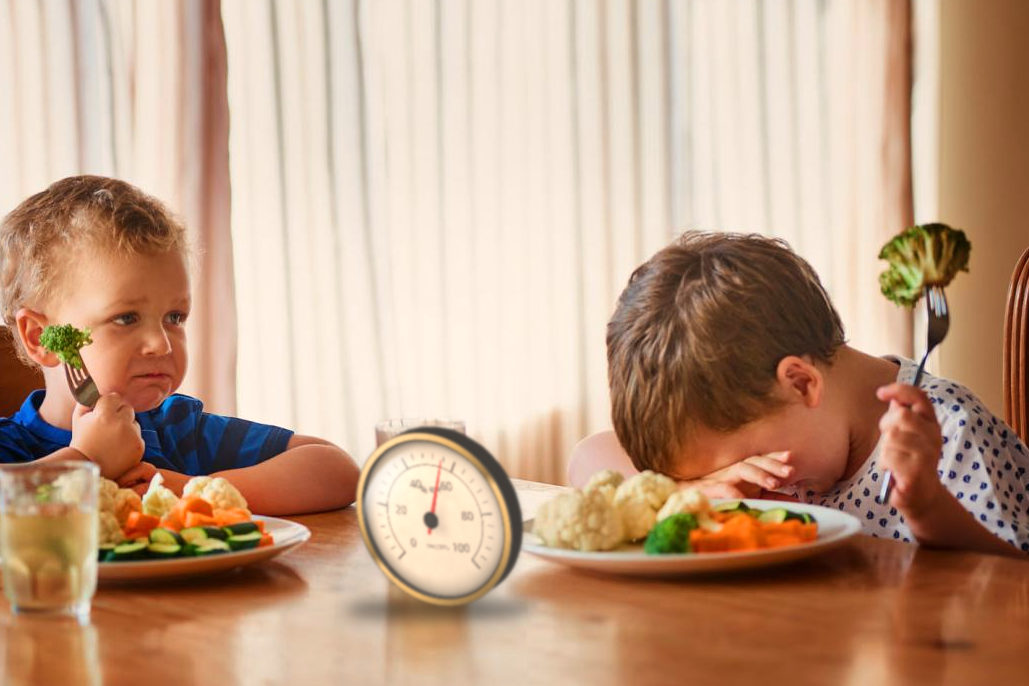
56 %
